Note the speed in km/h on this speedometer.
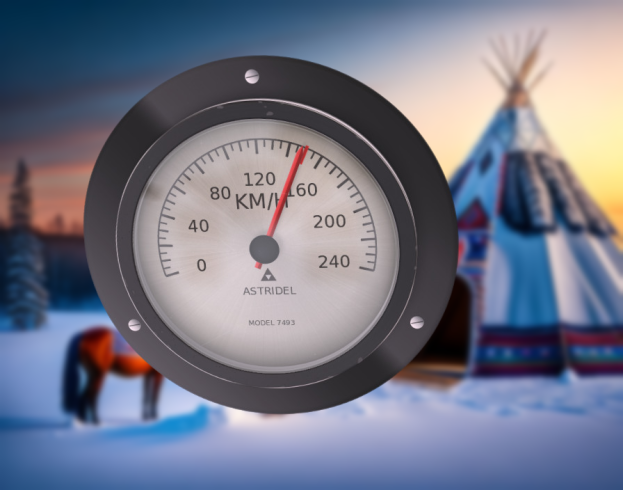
147.5 km/h
